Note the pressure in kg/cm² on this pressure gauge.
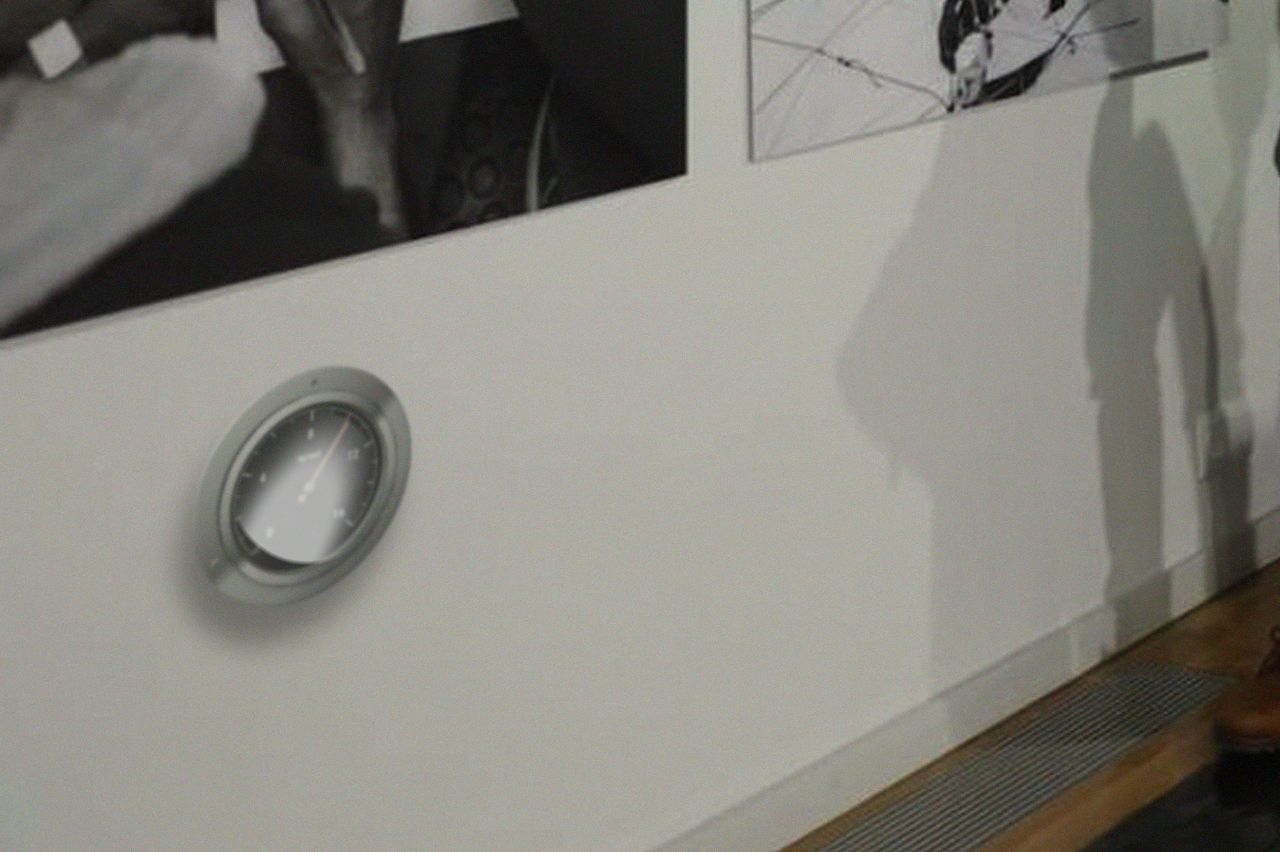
10 kg/cm²
